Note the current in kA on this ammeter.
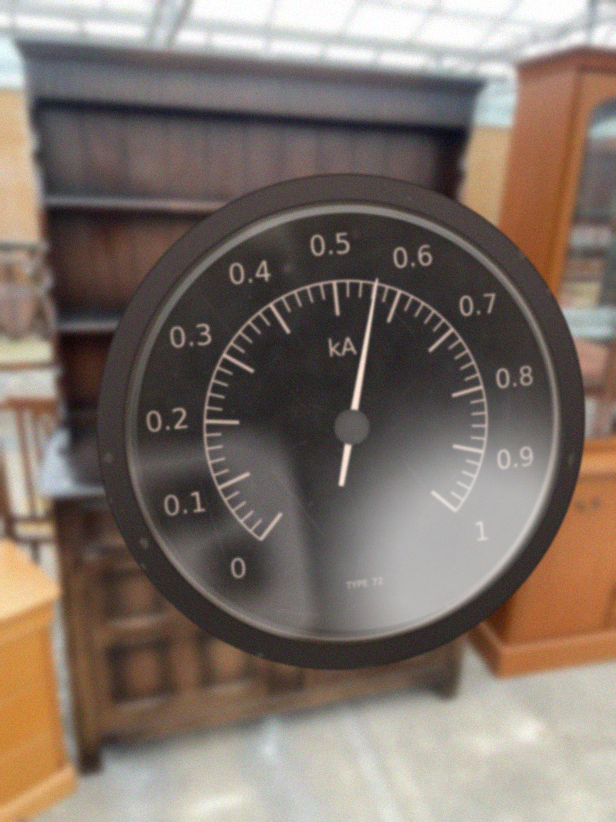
0.56 kA
